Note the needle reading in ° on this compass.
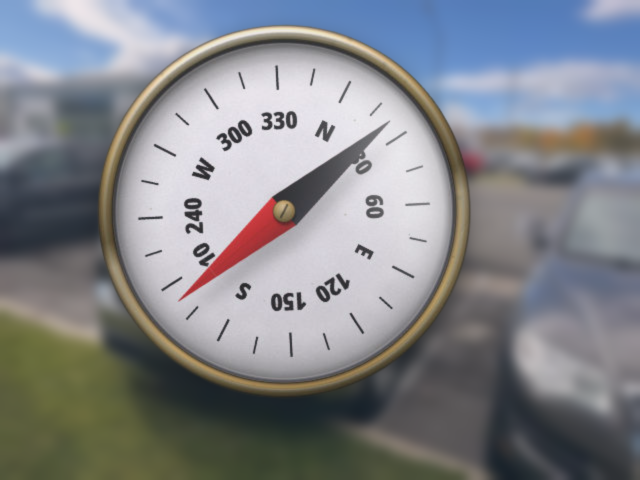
202.5 °
